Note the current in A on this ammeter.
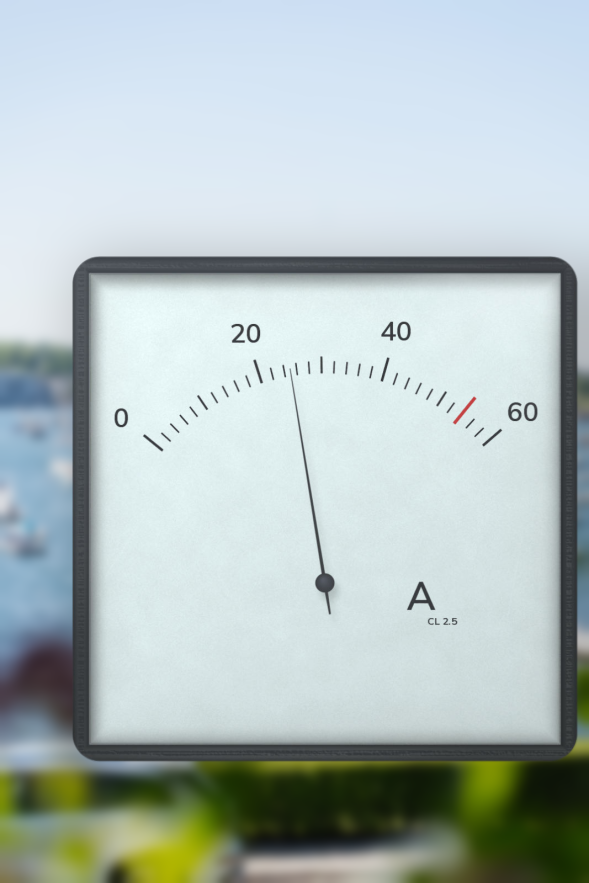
25 A
